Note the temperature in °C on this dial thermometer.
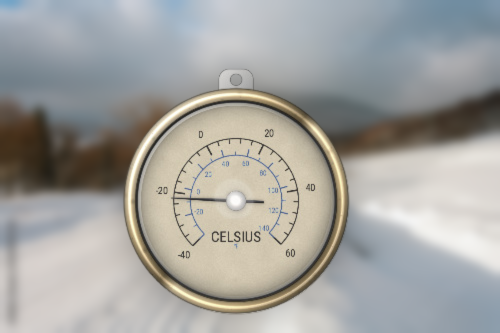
-22 °C
